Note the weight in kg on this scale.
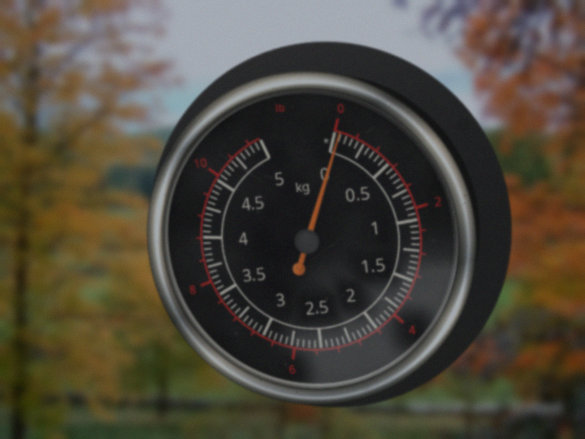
0.05 kg
